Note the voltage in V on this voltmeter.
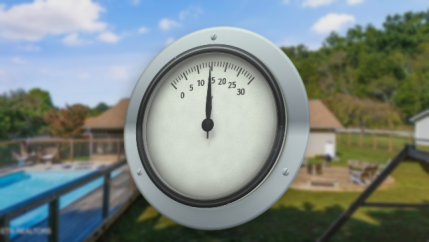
15 V
